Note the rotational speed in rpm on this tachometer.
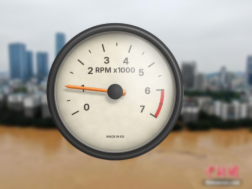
1000 rpm
